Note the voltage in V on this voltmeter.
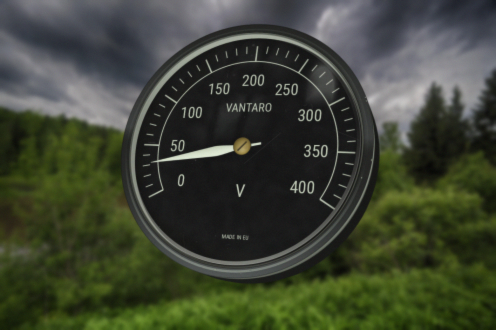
30 V
